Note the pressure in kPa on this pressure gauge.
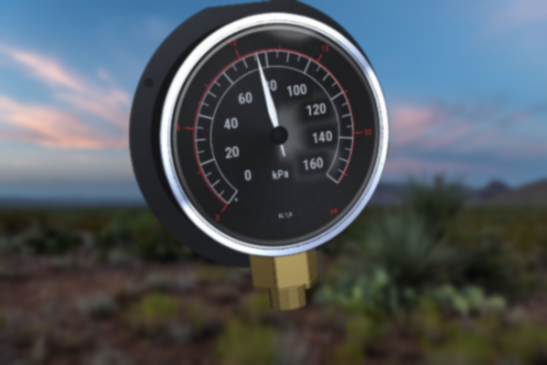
75 kPa
